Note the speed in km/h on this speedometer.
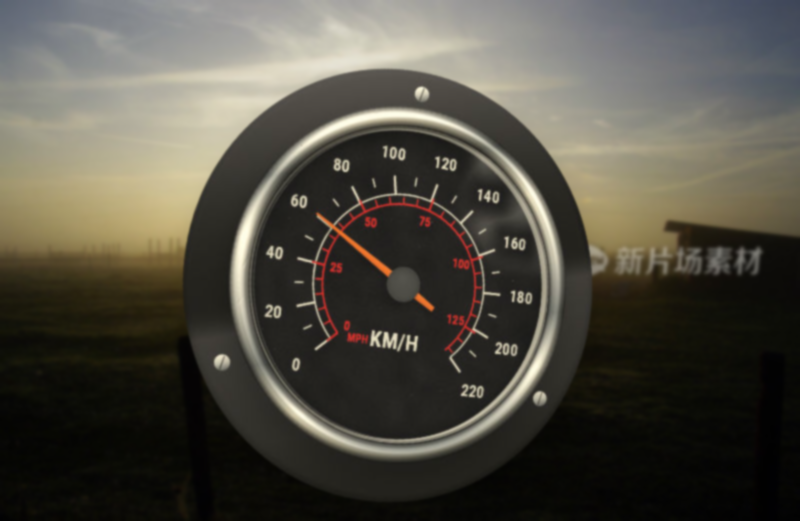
60 km/h
